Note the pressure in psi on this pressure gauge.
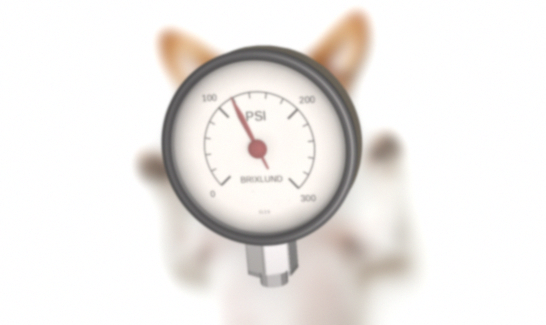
120 psi
